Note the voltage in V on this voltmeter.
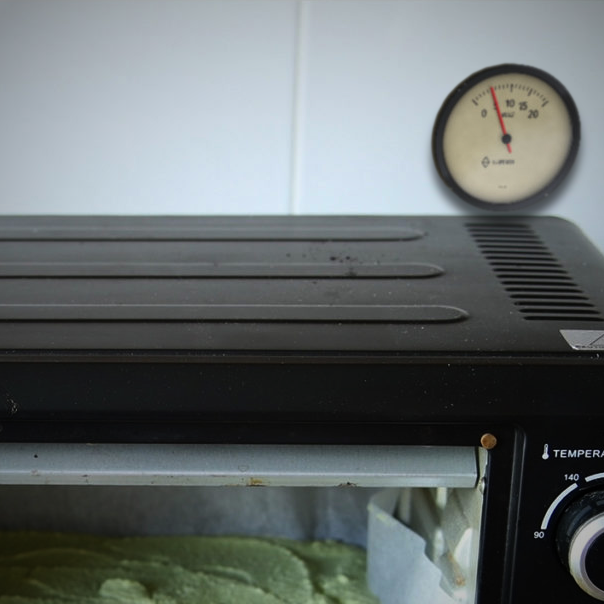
5 V
